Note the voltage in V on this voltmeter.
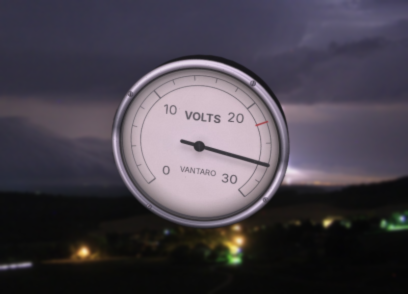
26 V
